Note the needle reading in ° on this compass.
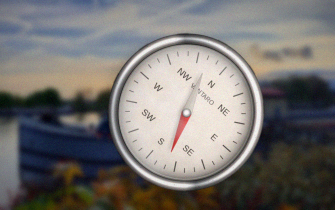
160 °
